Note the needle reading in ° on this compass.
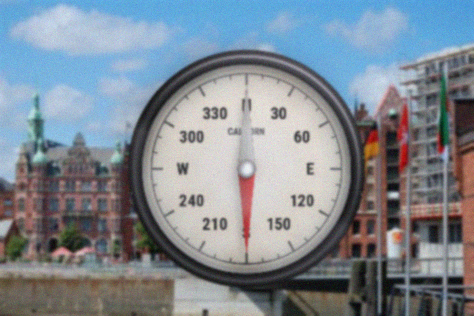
180 °
